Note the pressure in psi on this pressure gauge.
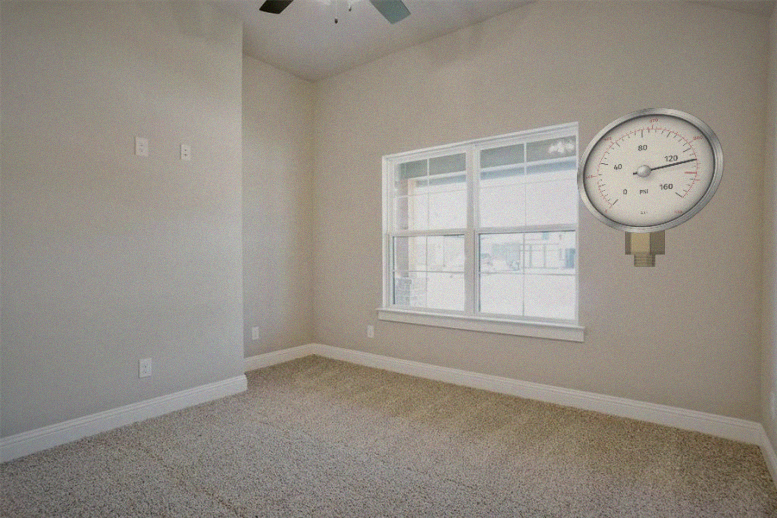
130 psi
